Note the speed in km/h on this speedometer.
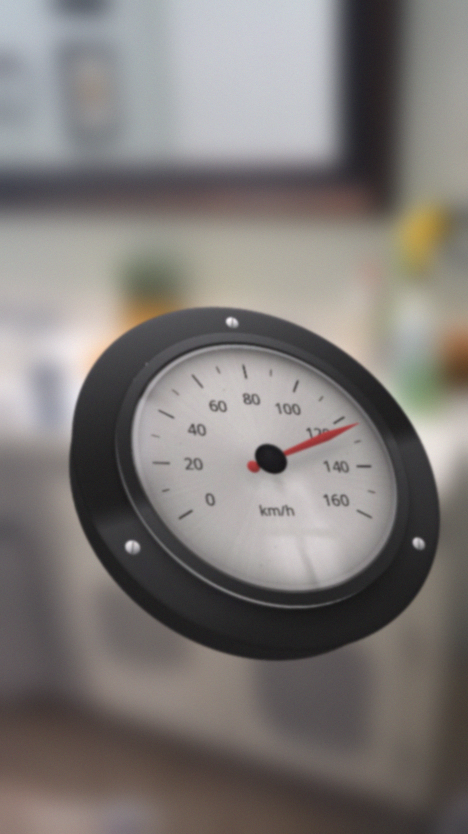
125 km/h
